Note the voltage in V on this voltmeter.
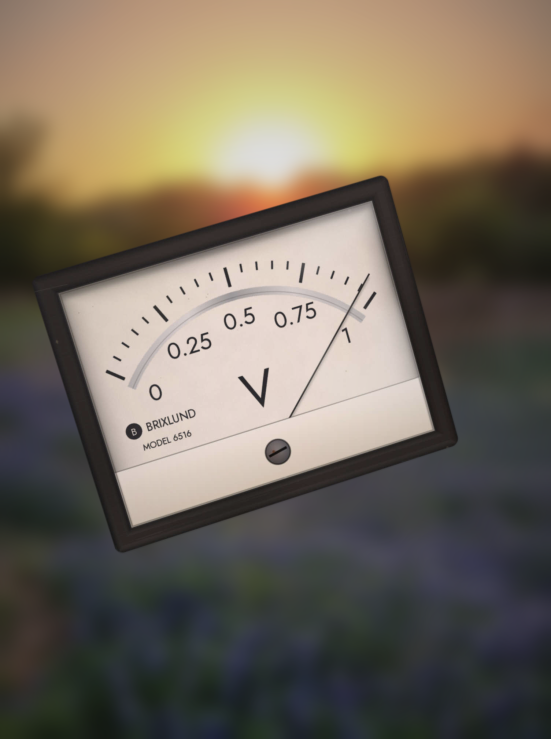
0.95 V
